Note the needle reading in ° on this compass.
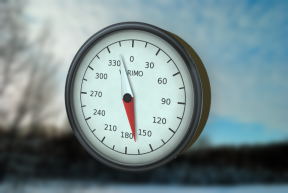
165 °
